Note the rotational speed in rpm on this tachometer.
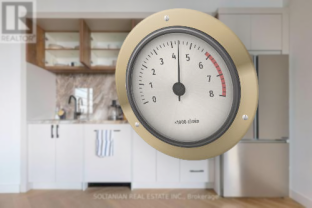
4400 rpm
